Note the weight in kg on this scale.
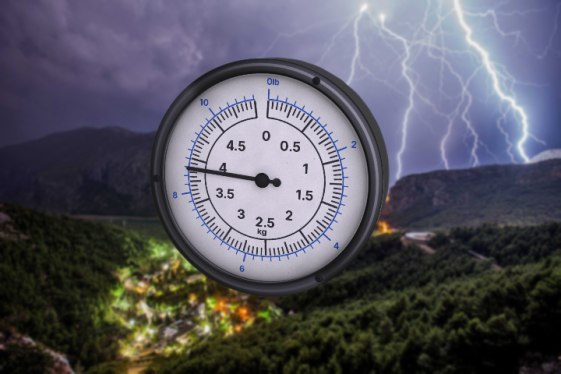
3.9 kg
